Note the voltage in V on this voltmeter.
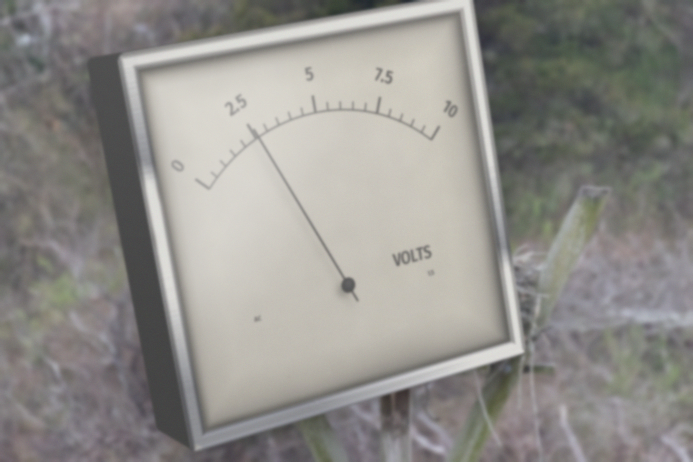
2.5 V
